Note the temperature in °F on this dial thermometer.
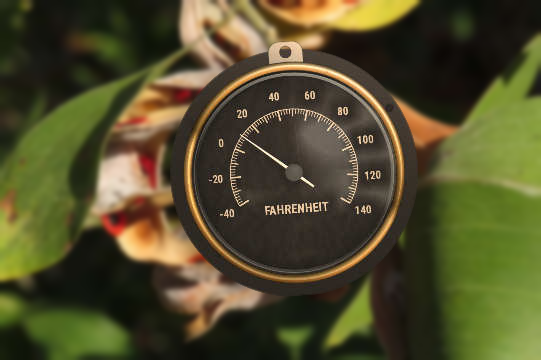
10 °F
